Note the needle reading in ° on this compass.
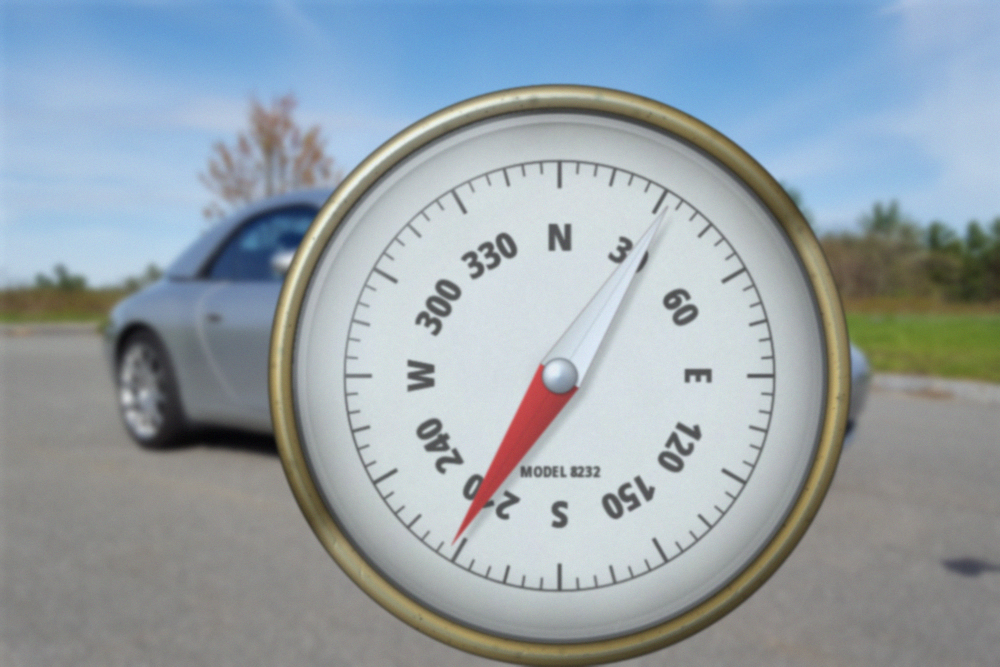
212.5 °
